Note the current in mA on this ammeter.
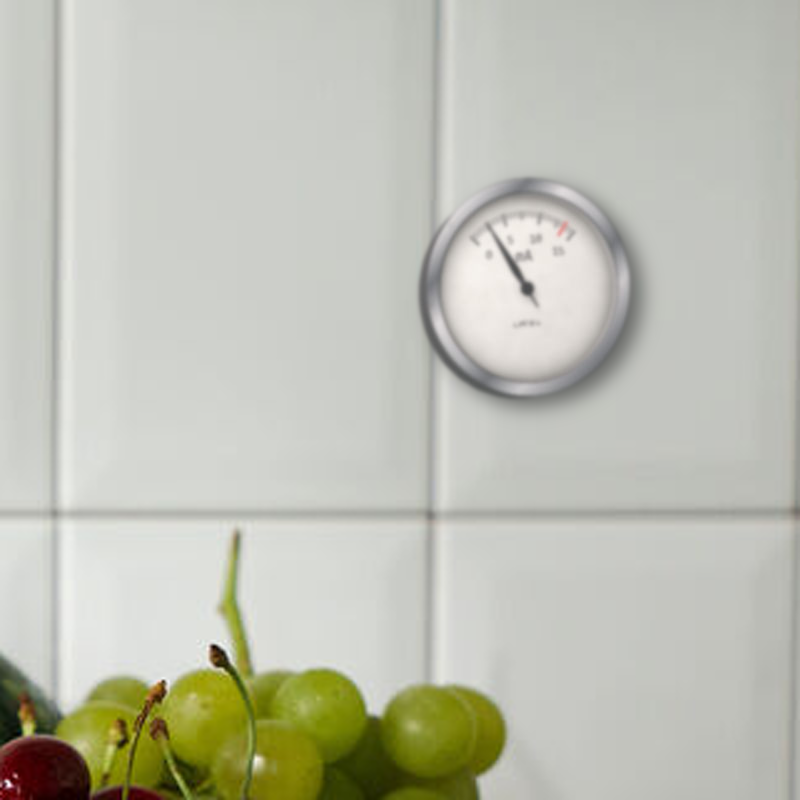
2.5 mA
